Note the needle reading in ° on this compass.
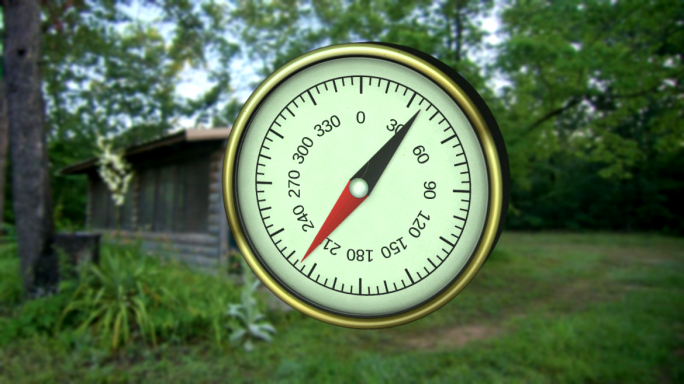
217.5 °
